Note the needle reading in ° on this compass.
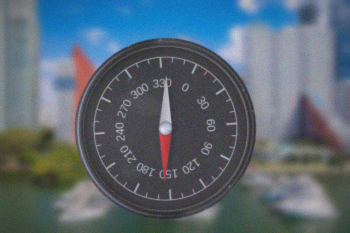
155 °
